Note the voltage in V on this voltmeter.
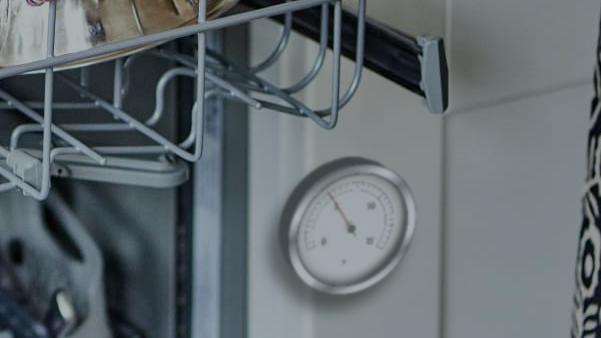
5 V
